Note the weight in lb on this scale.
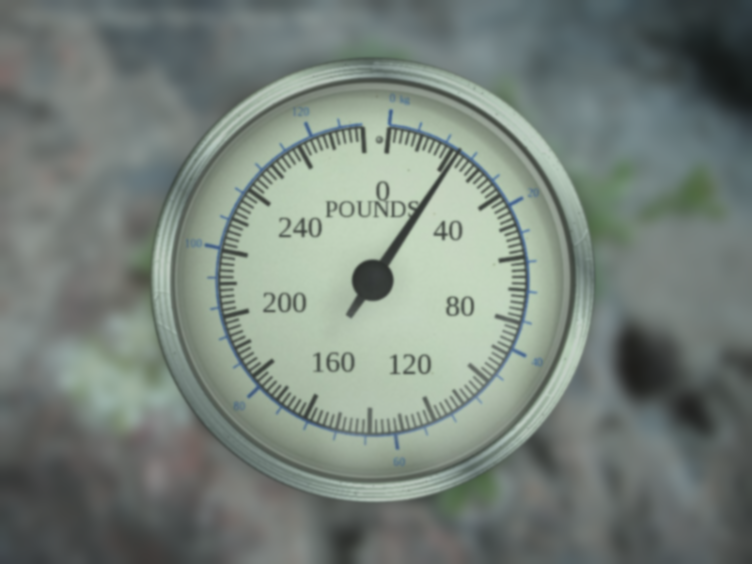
22 lb
